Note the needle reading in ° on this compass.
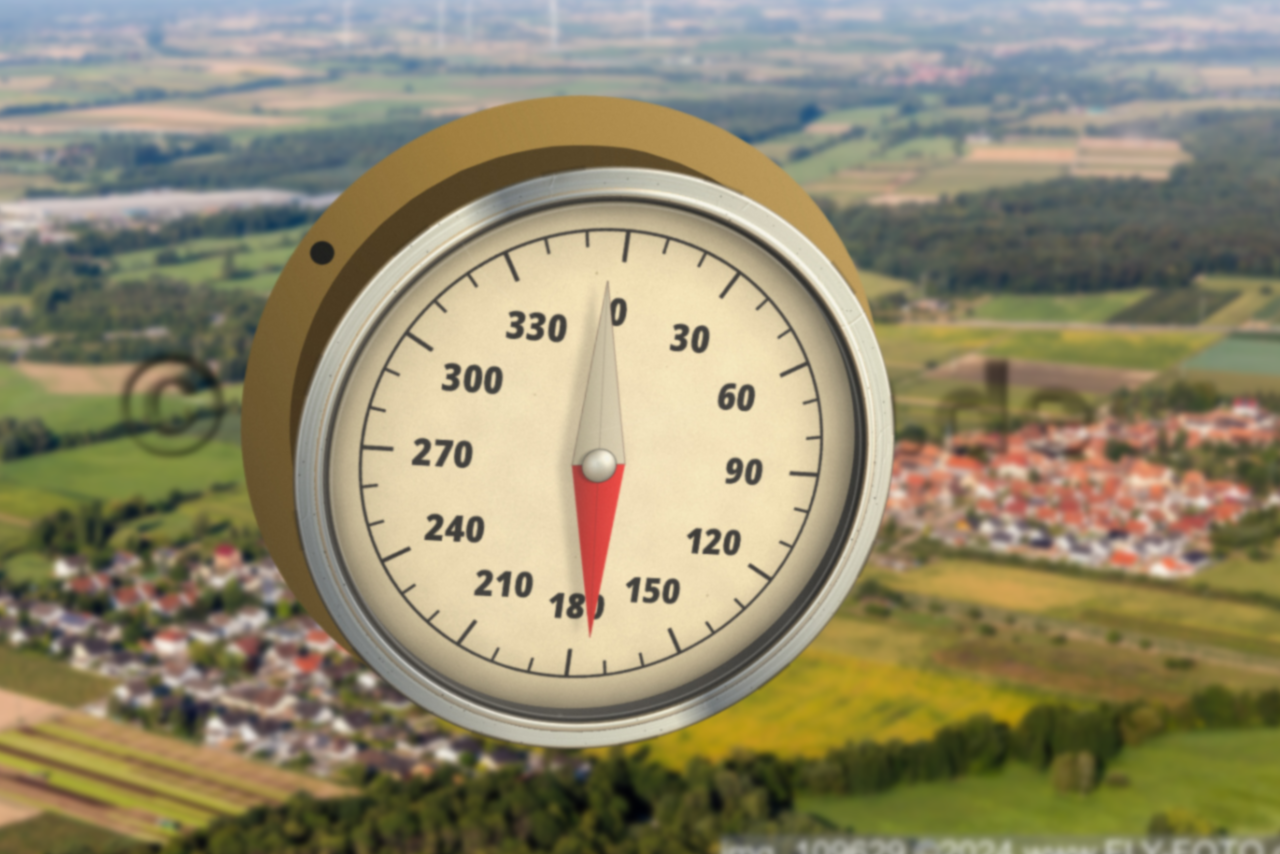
175 °
